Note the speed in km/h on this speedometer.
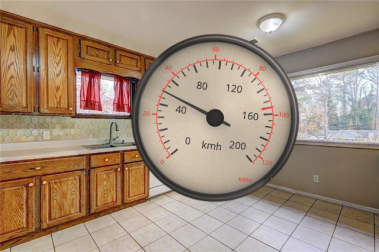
50 km/h
